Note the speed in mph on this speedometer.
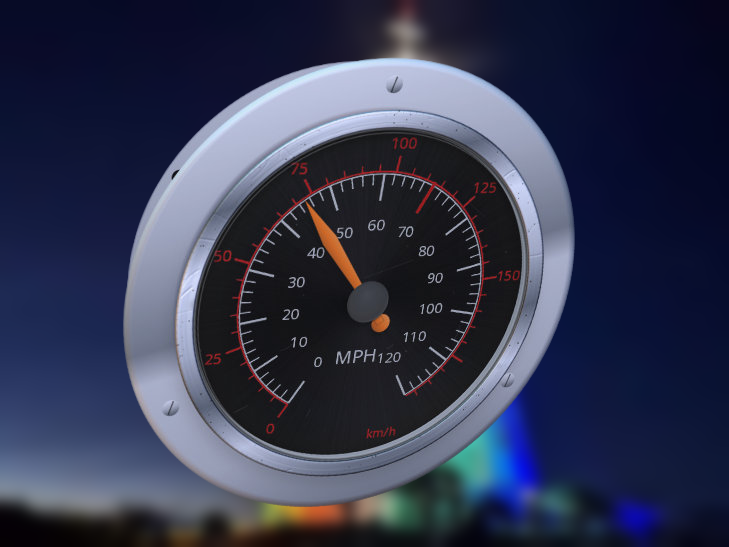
45 mph
